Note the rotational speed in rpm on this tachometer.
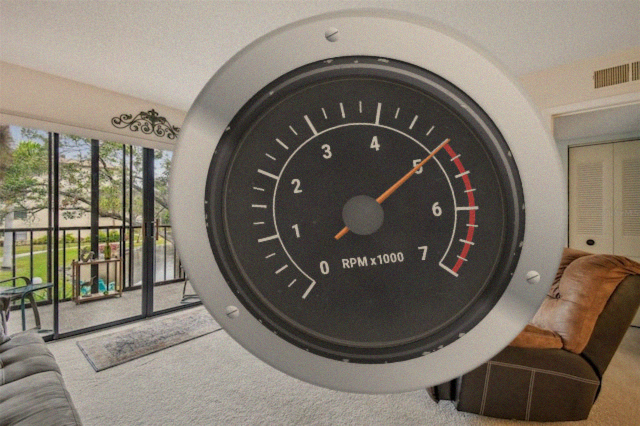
5000 rpm
